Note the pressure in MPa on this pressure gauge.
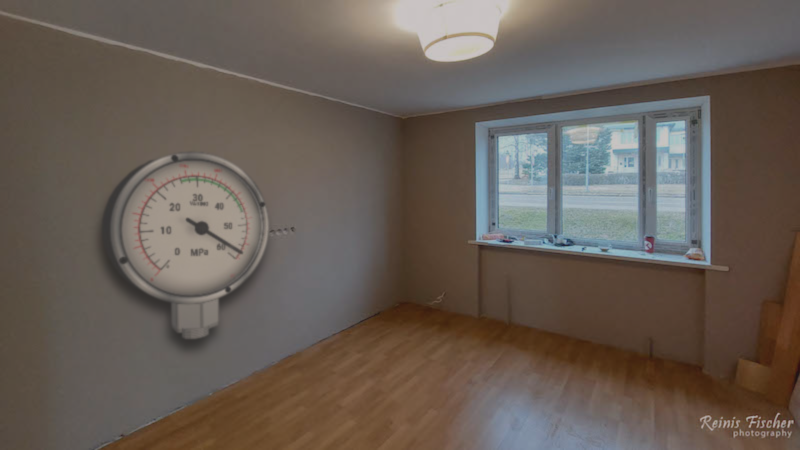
58 MPa
